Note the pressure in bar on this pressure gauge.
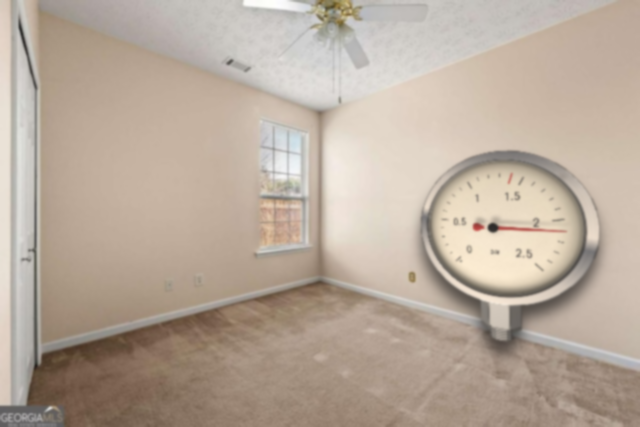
2.1 bar
